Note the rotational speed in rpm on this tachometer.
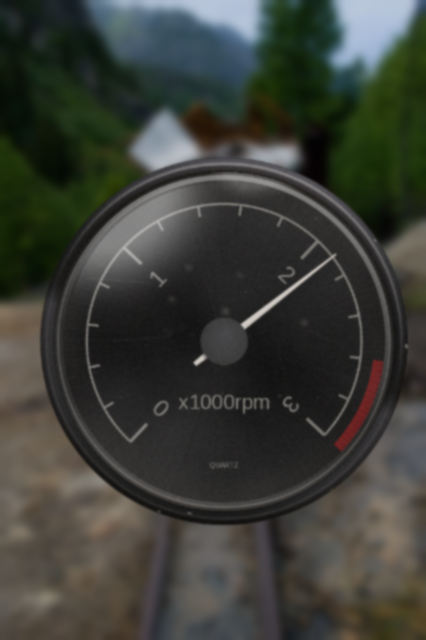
2100 rpm
